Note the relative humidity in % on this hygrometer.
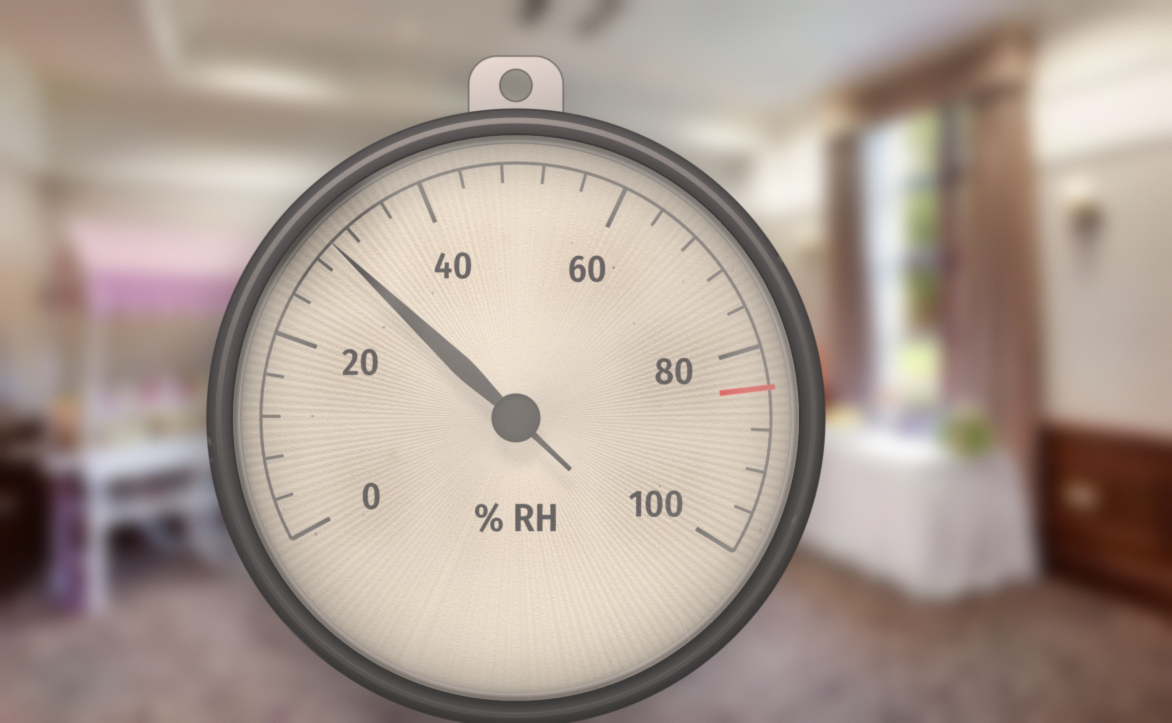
30 %
